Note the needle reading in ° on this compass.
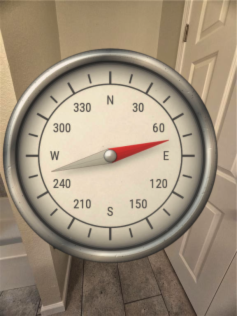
75 °
